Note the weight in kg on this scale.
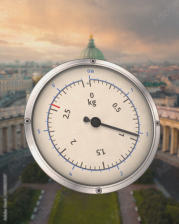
0.95 kg
